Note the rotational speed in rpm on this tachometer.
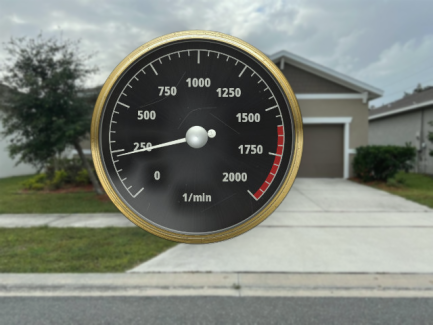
225 rpm
